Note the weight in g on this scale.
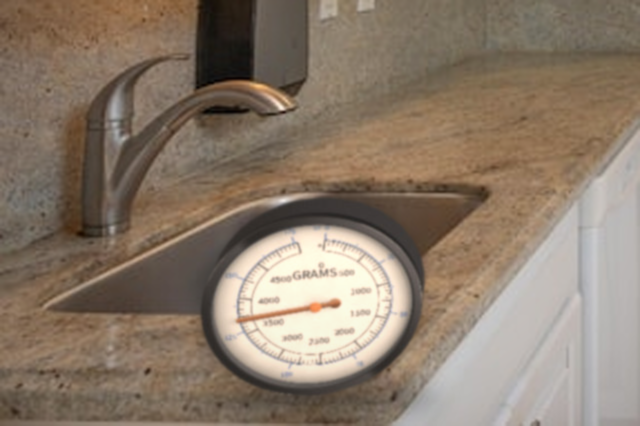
3750 g
